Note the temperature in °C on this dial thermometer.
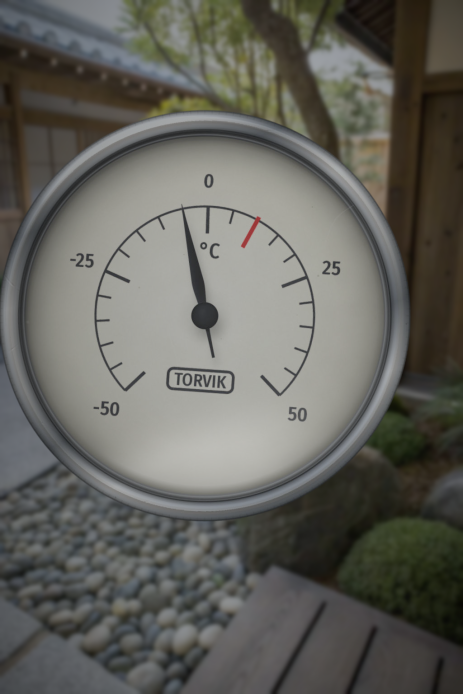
-5 °C
